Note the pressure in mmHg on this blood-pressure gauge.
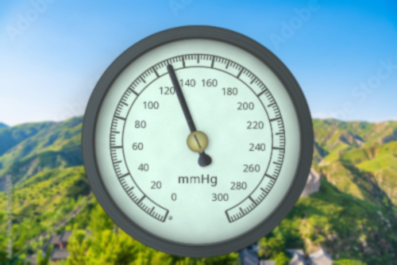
130 mmHg
